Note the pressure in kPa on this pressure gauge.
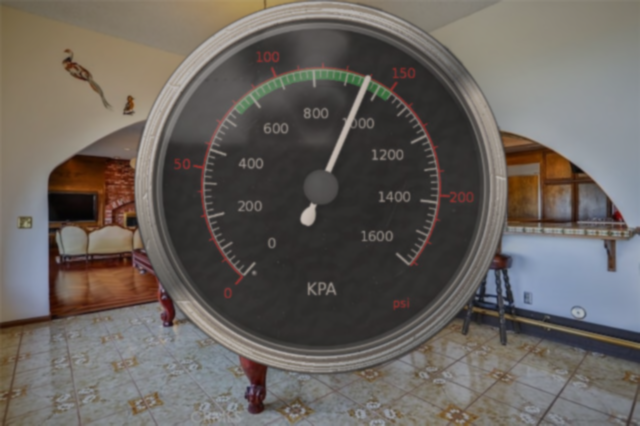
960 kPa
